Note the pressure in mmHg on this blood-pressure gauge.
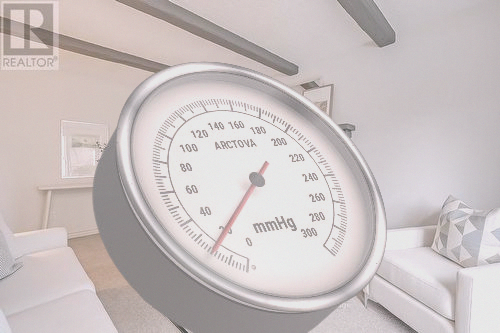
20 mmHg
